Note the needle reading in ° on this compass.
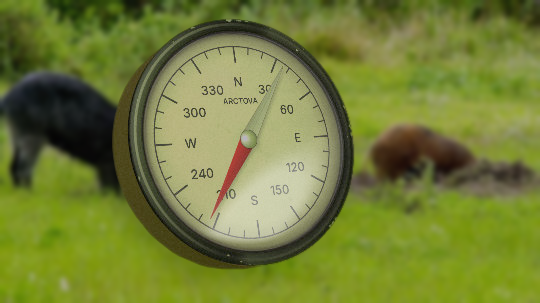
215 °
